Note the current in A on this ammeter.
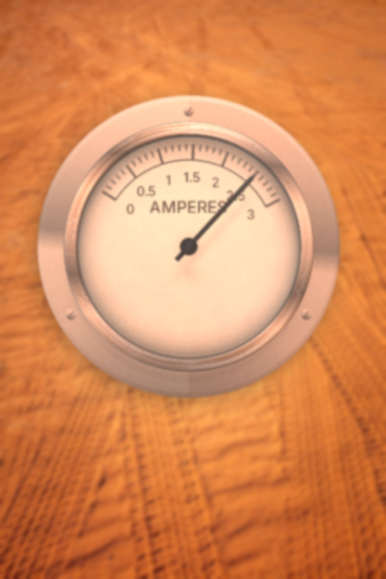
2.5 A
